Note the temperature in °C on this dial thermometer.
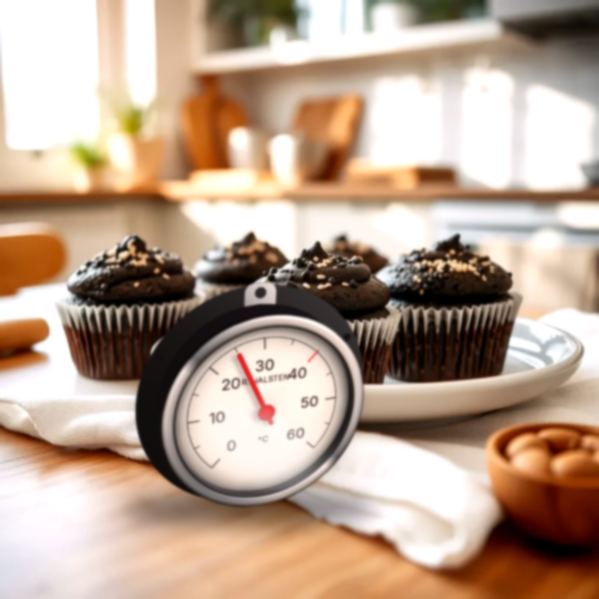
25 °C
